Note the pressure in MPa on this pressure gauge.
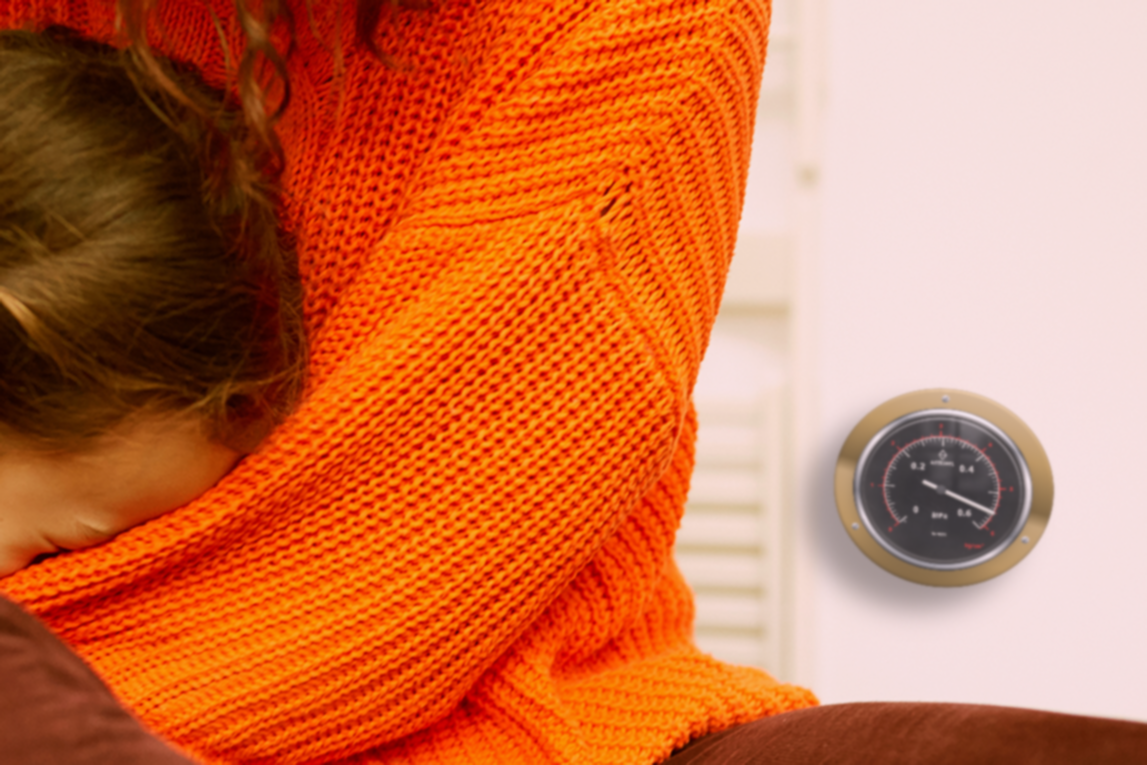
0.55 MPa
